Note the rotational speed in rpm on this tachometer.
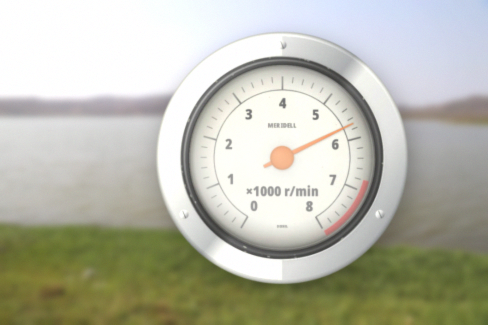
5700 rpm
